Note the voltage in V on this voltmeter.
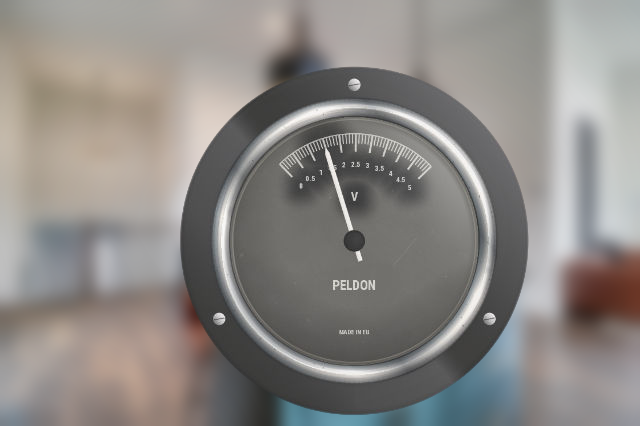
1.5 V
